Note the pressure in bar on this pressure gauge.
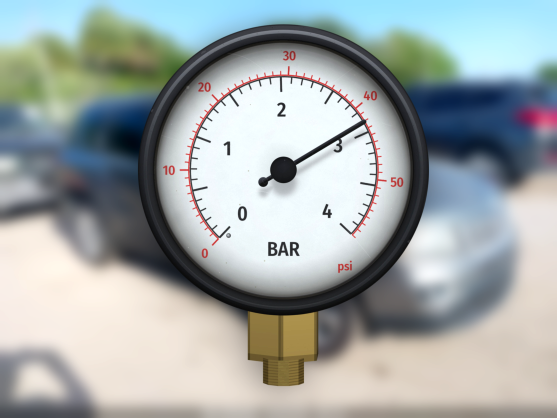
2.9 bar
